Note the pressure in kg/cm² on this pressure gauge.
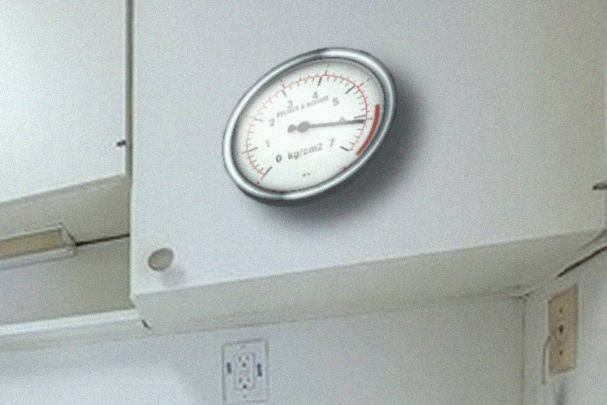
6.2 kg/cm²
